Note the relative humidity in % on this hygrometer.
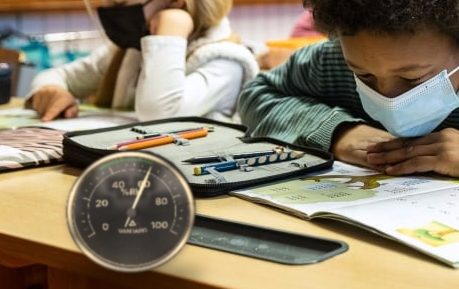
60 %
